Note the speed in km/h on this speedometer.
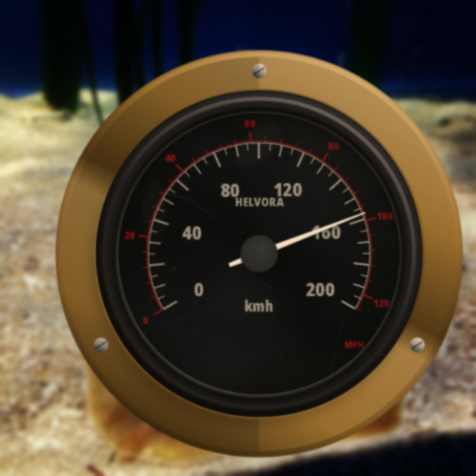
157.5 km/h
